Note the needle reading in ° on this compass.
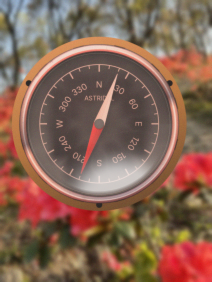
200 °
